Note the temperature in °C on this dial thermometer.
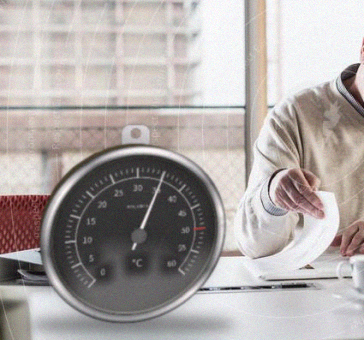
35 °C
